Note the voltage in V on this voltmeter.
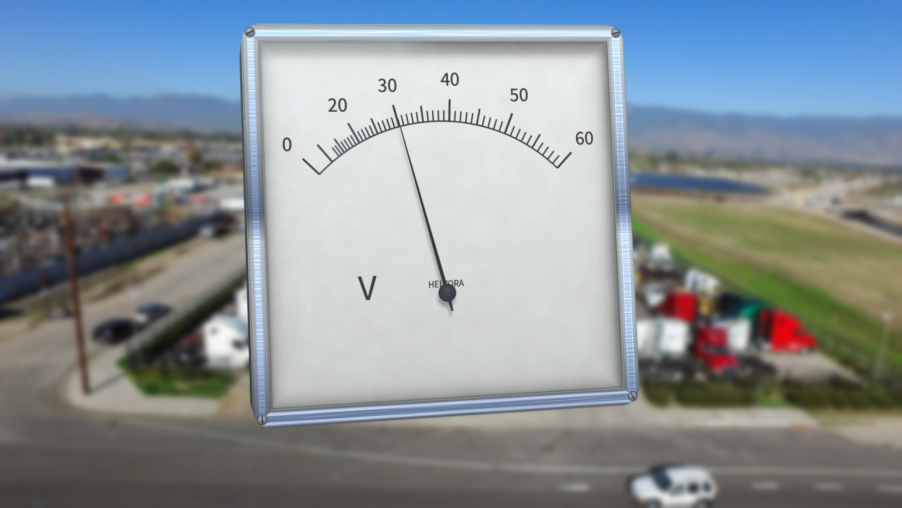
30 V
